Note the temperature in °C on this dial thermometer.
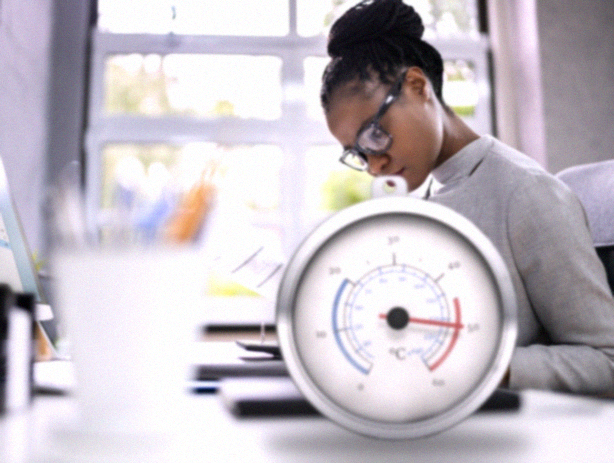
50 °C
